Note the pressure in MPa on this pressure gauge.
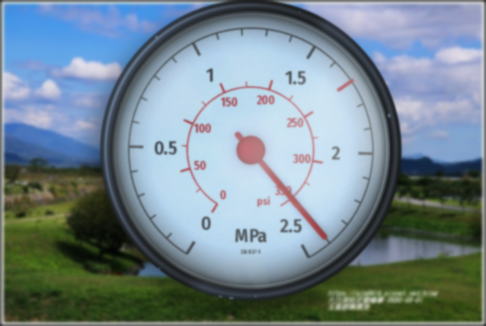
2.4 MPa
